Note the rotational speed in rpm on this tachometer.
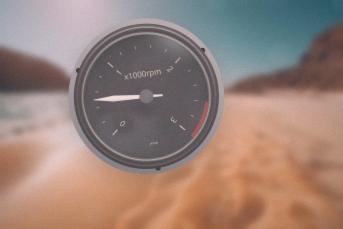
500 rpm
